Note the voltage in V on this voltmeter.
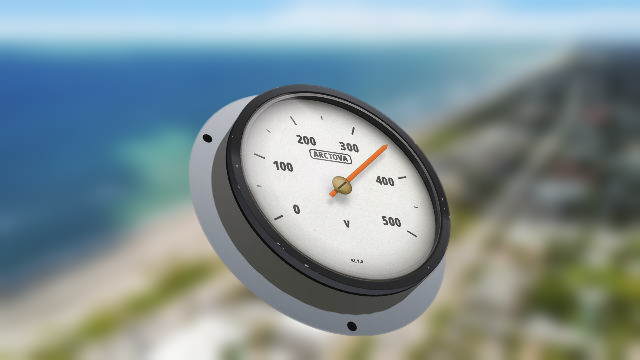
350 V
